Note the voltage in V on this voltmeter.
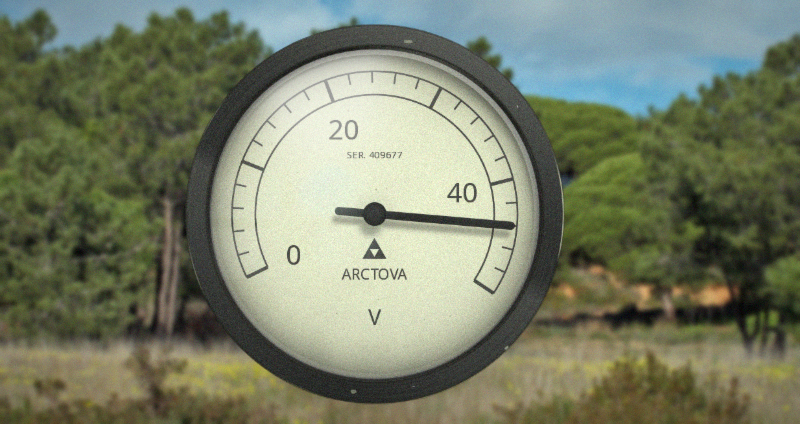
44 V
